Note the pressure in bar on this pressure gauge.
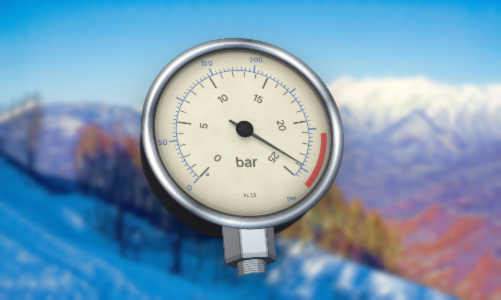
24 bar
